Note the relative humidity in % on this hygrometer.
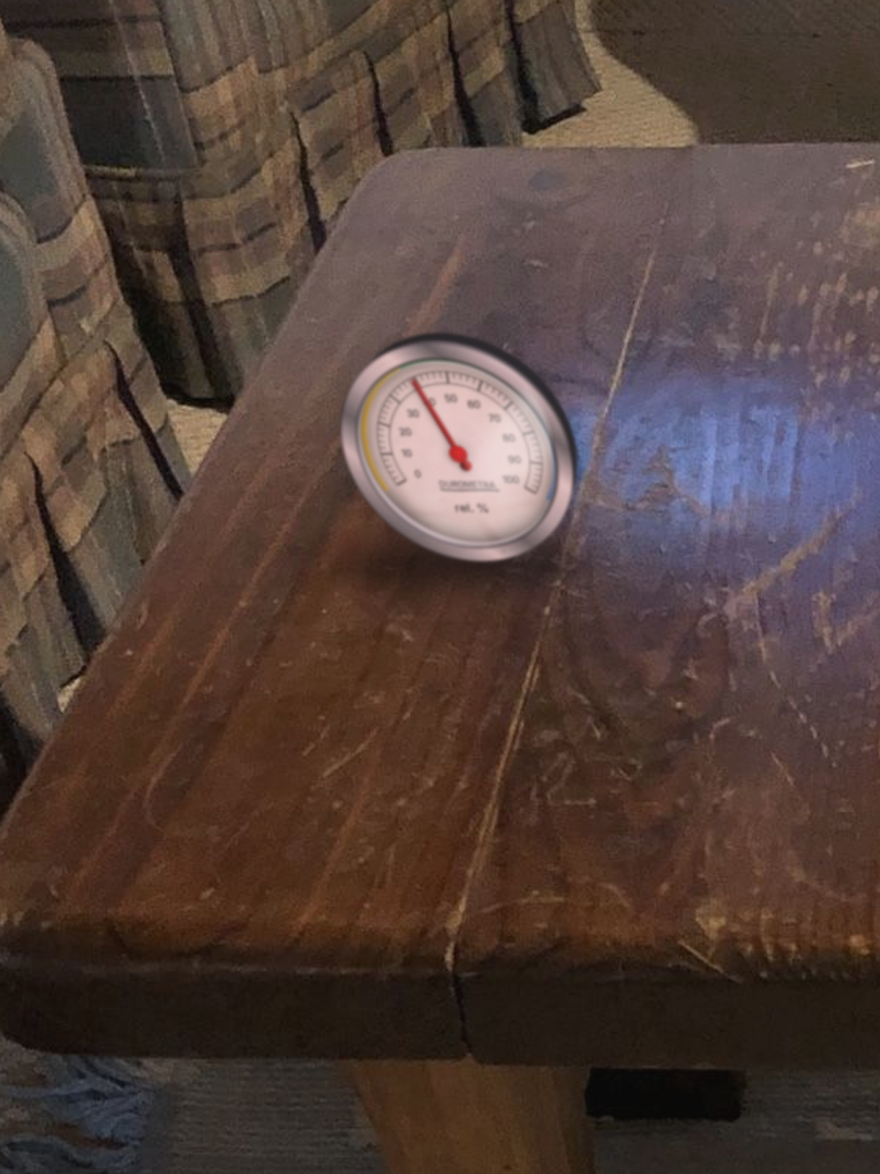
40 %
